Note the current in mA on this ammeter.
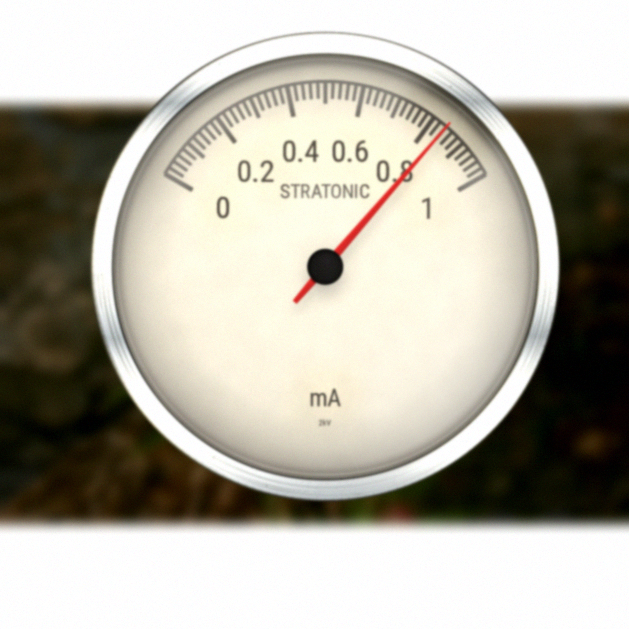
0.84 mA
